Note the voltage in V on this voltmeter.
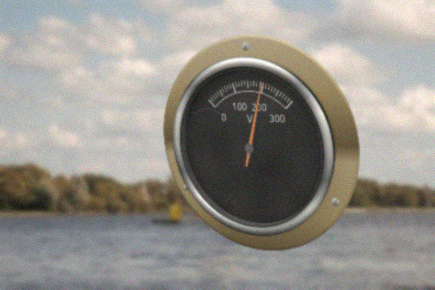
200 V
